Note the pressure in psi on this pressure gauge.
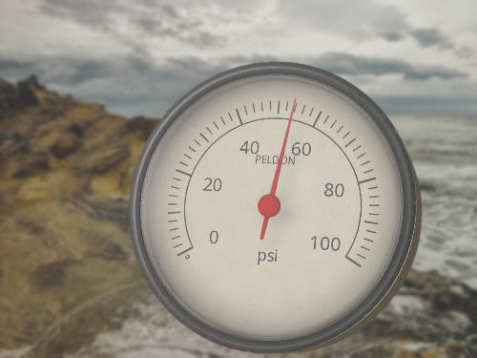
54 psi
